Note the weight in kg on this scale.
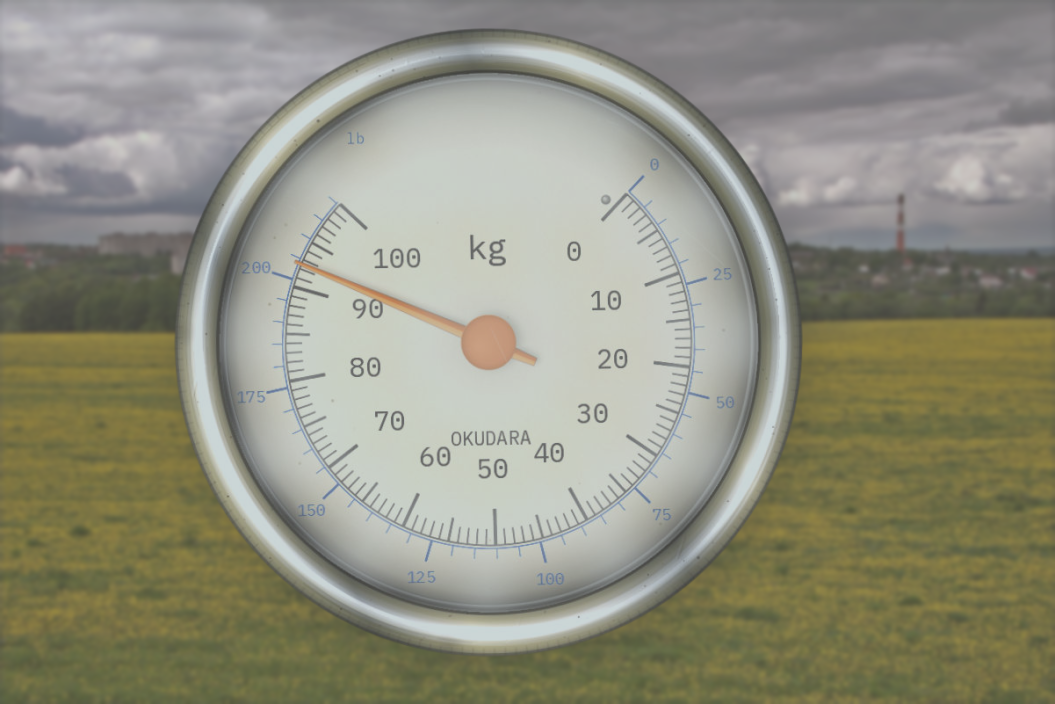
92.5 kg
